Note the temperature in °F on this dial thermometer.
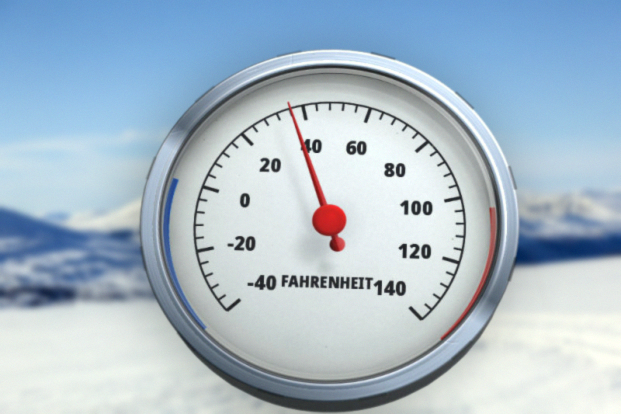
36 °F
